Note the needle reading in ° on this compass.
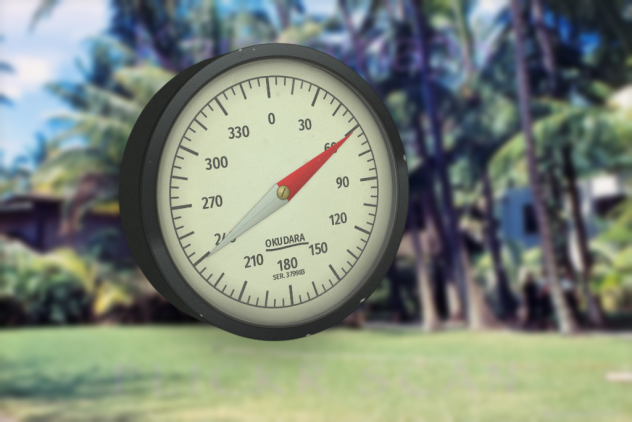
60 °
